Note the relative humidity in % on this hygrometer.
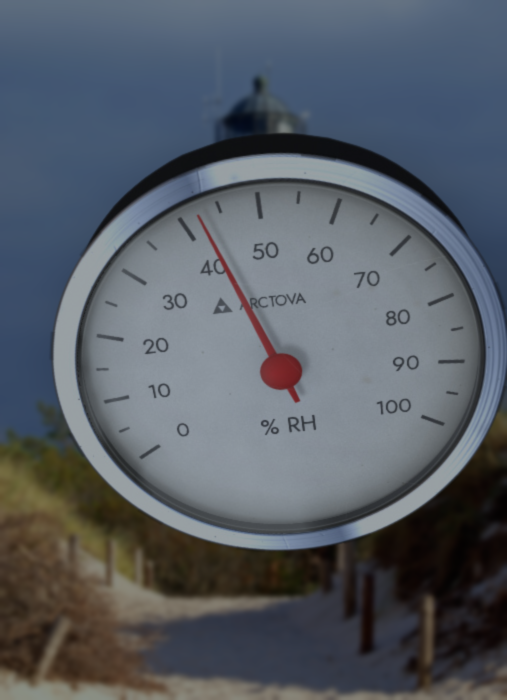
42.5 %
